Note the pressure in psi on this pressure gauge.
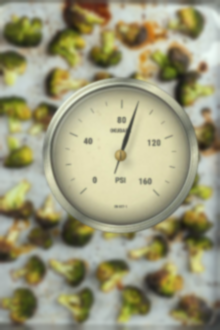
90 psi
